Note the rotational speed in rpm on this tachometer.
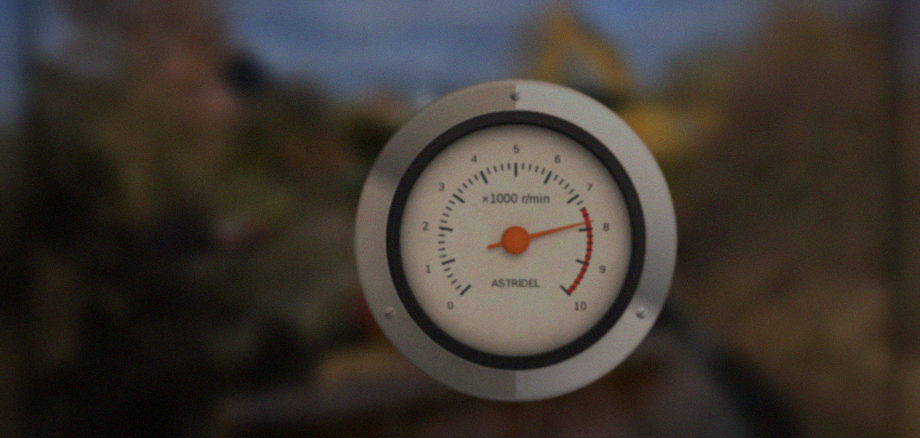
7800 rpm
